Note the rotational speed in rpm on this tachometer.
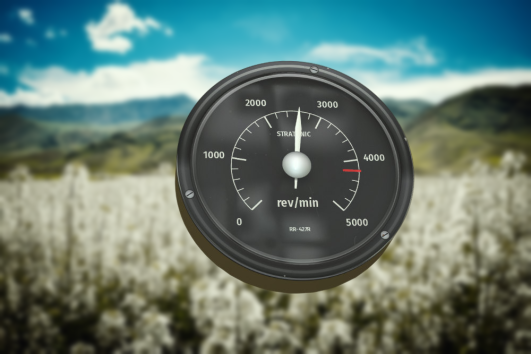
2600 rpm
